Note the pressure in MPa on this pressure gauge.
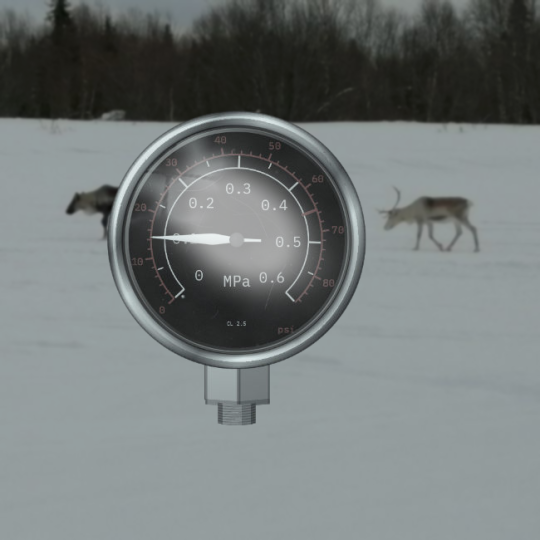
0.1 MPa
